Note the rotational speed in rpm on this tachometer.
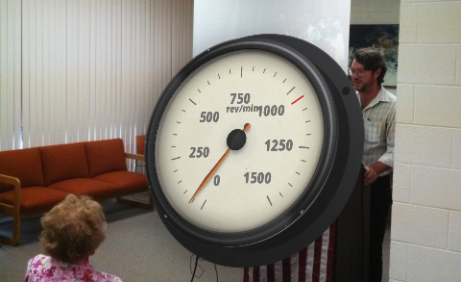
50 rpm
